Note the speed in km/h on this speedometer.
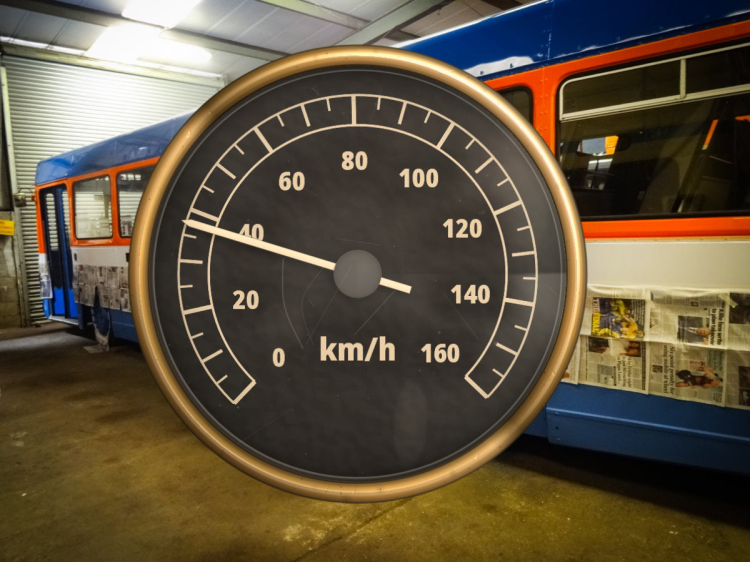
37.5 km/h
